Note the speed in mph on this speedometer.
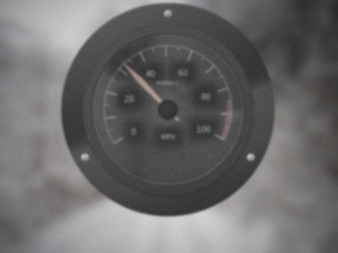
32.5 mph
